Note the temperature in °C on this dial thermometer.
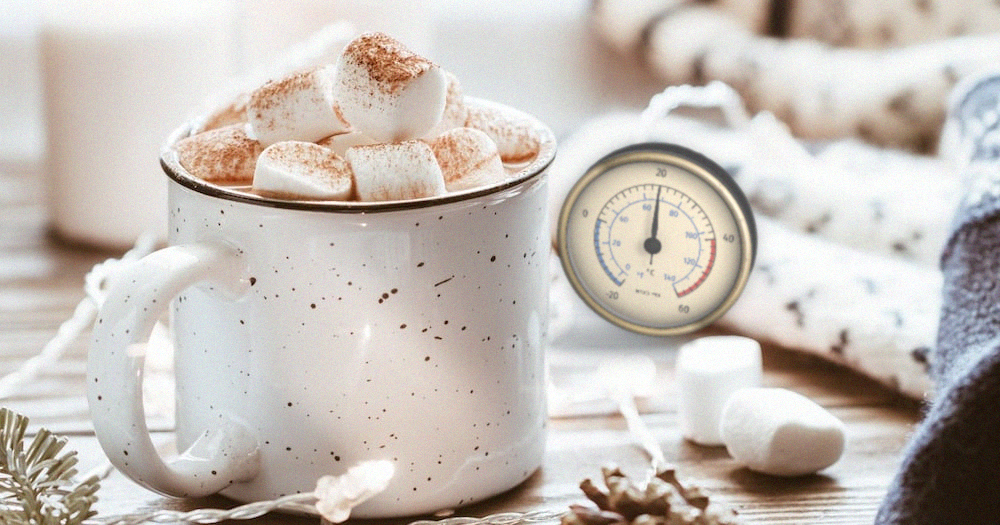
20 °C
